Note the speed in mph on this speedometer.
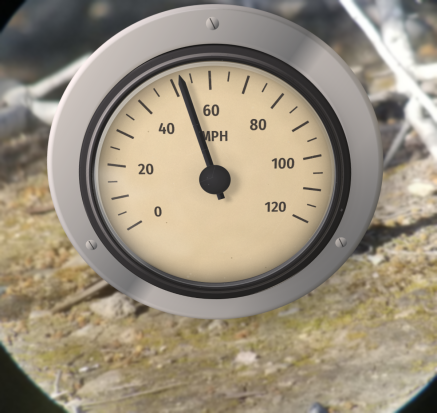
52.5 mph
